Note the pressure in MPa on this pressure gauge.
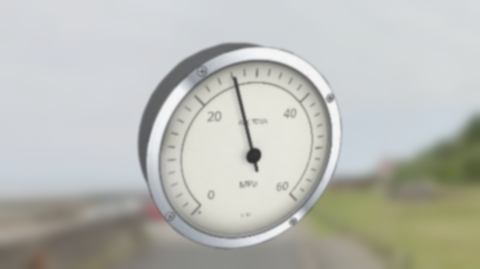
26 MPa
